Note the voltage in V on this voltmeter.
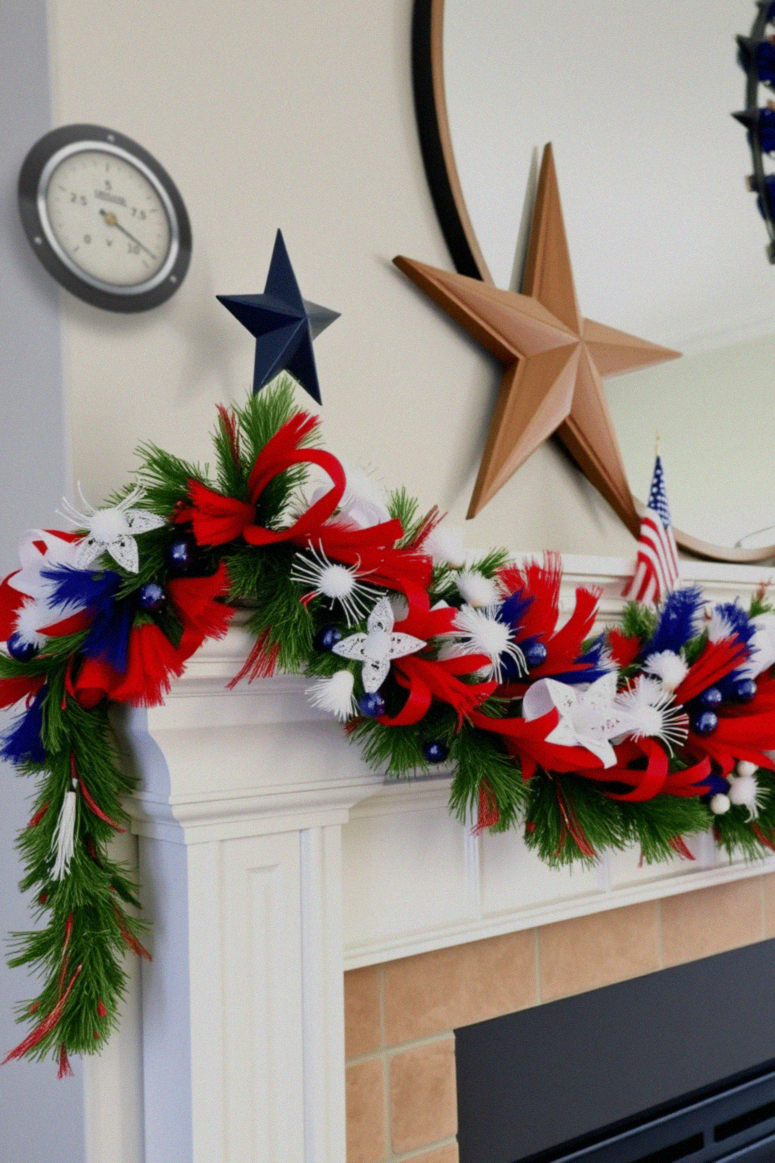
9.5 V
